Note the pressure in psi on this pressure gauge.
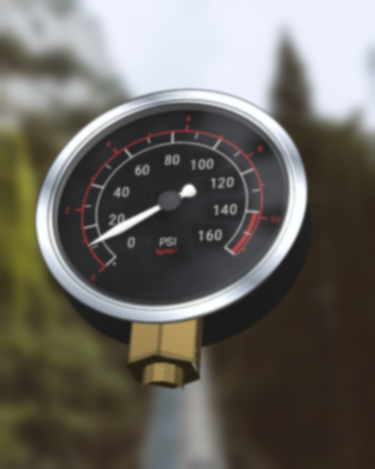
10 psi
